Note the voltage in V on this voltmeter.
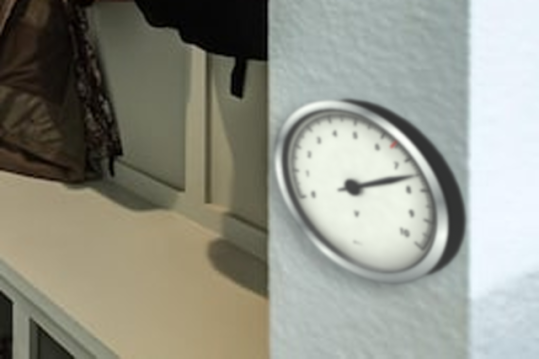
7.5 V
